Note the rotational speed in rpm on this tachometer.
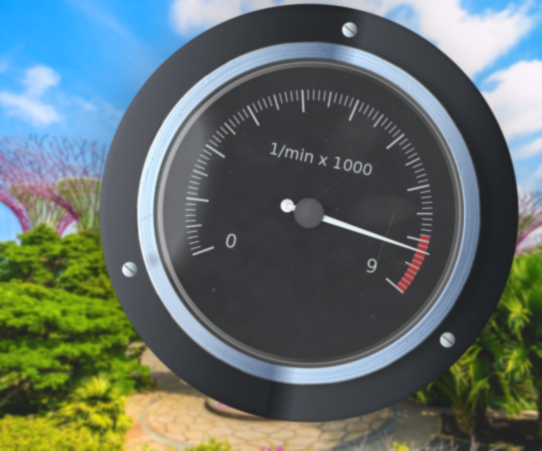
8200 rpm
